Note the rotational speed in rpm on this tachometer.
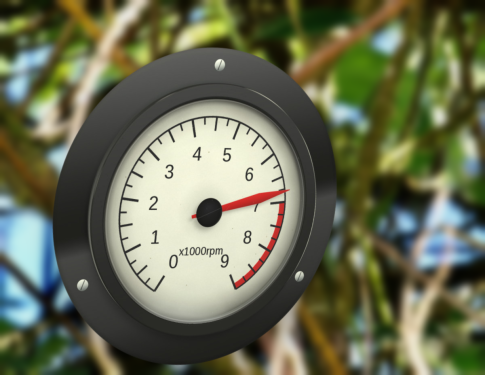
6750 rpm
